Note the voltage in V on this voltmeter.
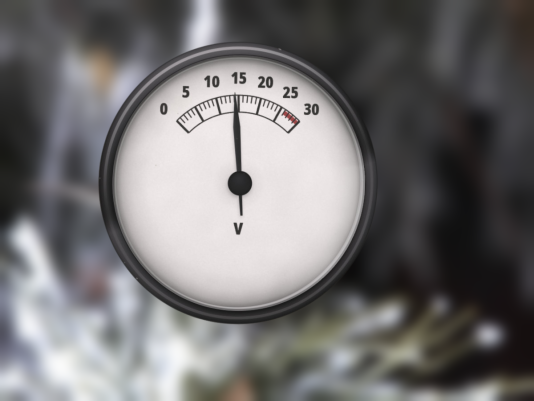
14 V
